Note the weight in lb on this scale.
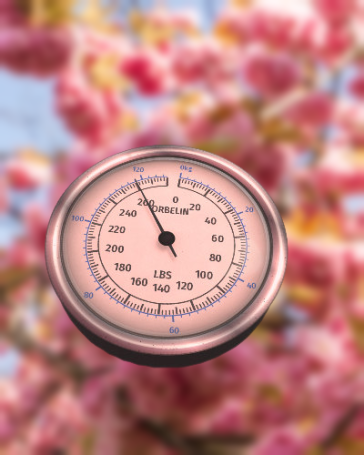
260 lb
